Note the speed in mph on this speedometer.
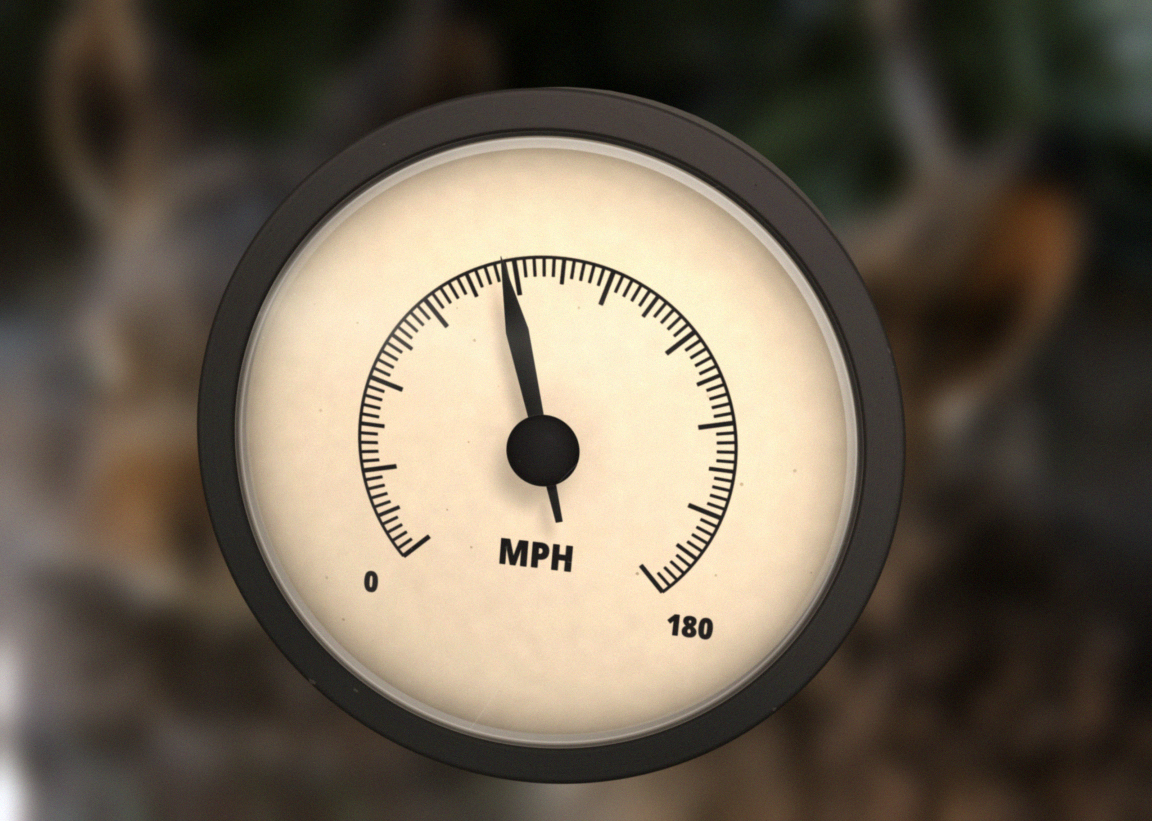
78 mph
